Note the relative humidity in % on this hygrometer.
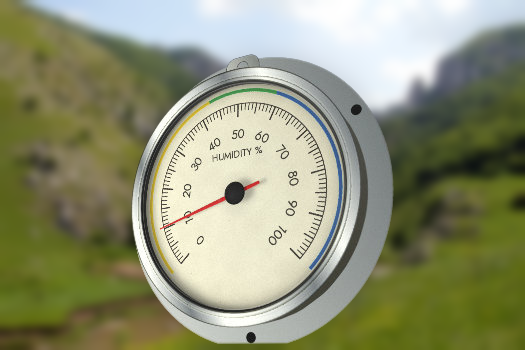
10 %
